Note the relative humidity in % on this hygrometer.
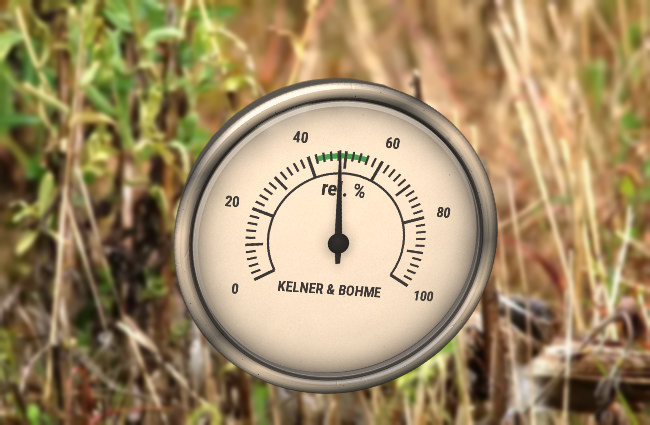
48 %
